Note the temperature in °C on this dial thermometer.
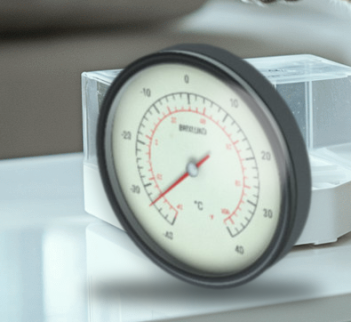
-34 °C
